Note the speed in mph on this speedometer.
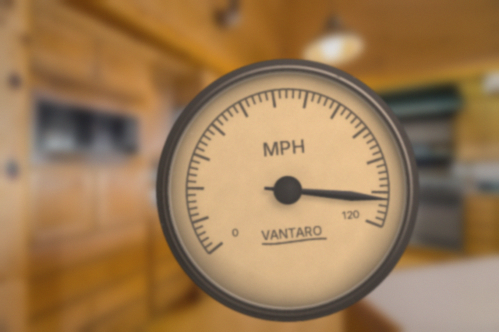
112 mph
